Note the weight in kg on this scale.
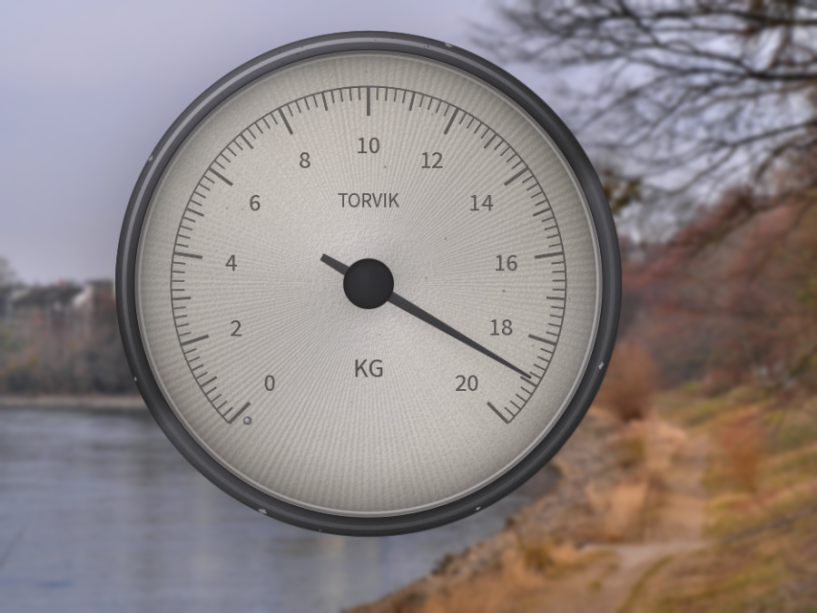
18.9 kg
